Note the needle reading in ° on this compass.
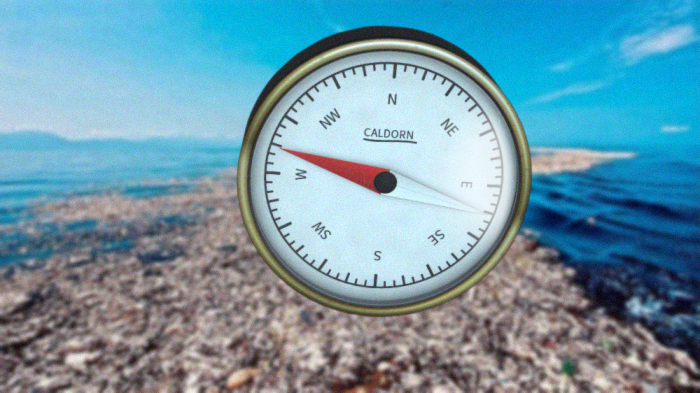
285 °
